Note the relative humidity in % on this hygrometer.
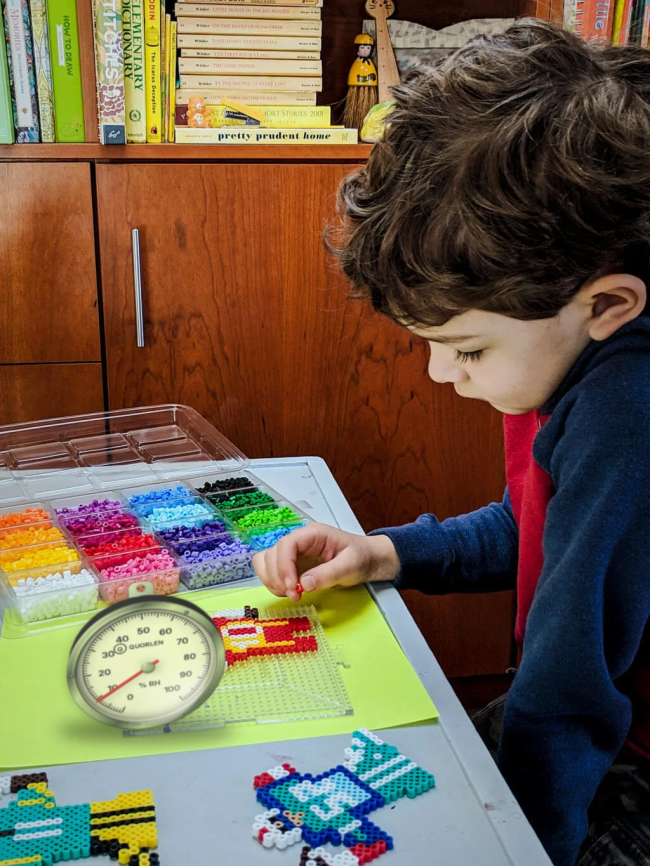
10 %
